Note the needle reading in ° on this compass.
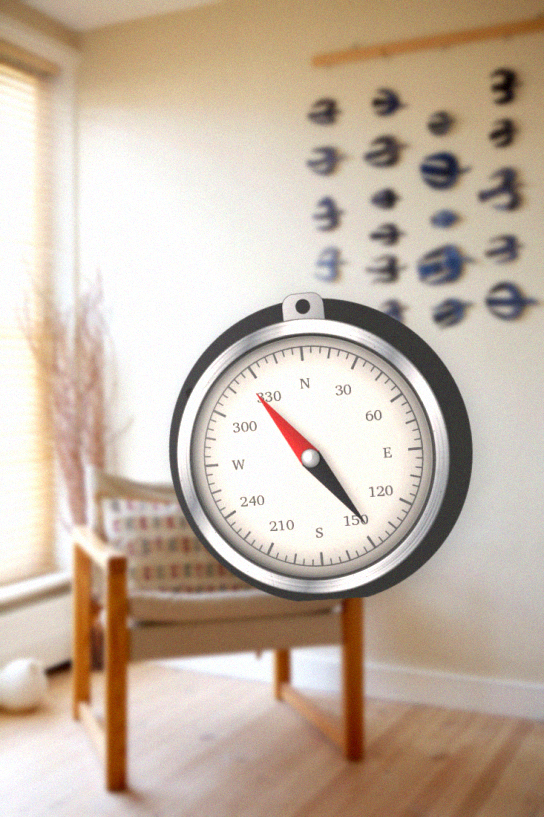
325 °
